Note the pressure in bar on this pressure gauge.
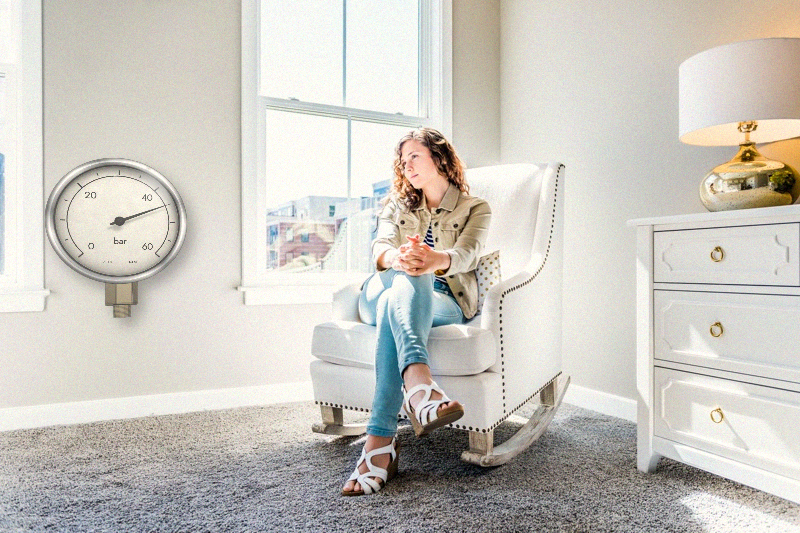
45 bar
